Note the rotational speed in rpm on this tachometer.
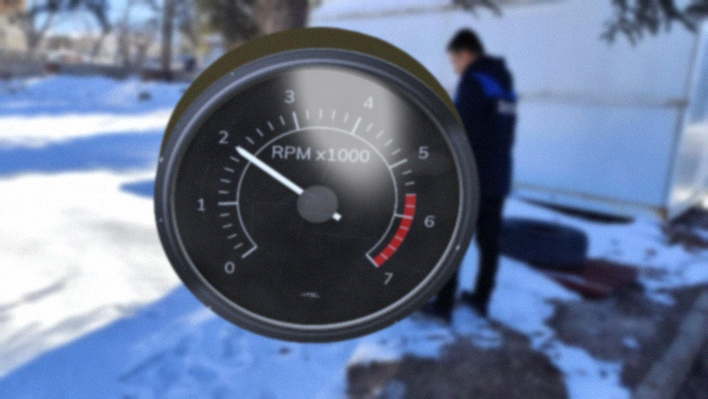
2000 rpm
